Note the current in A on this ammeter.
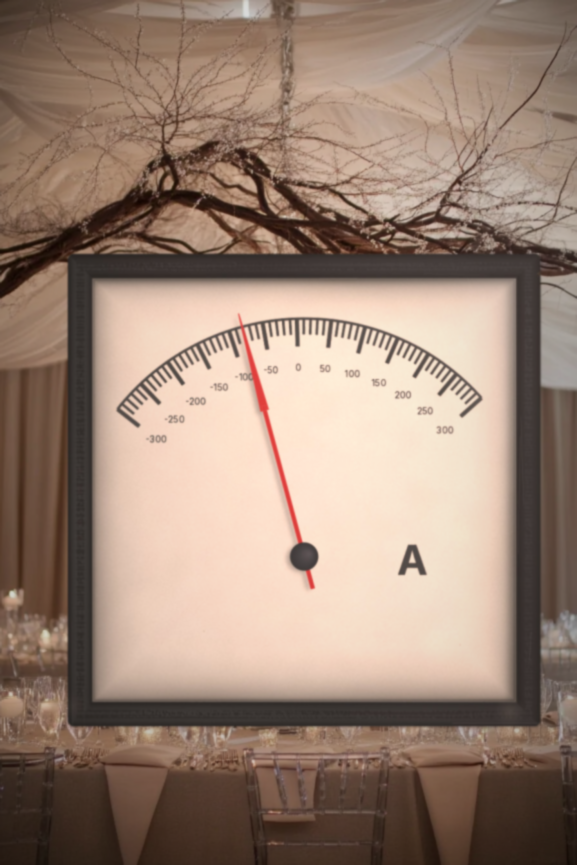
-80 A
